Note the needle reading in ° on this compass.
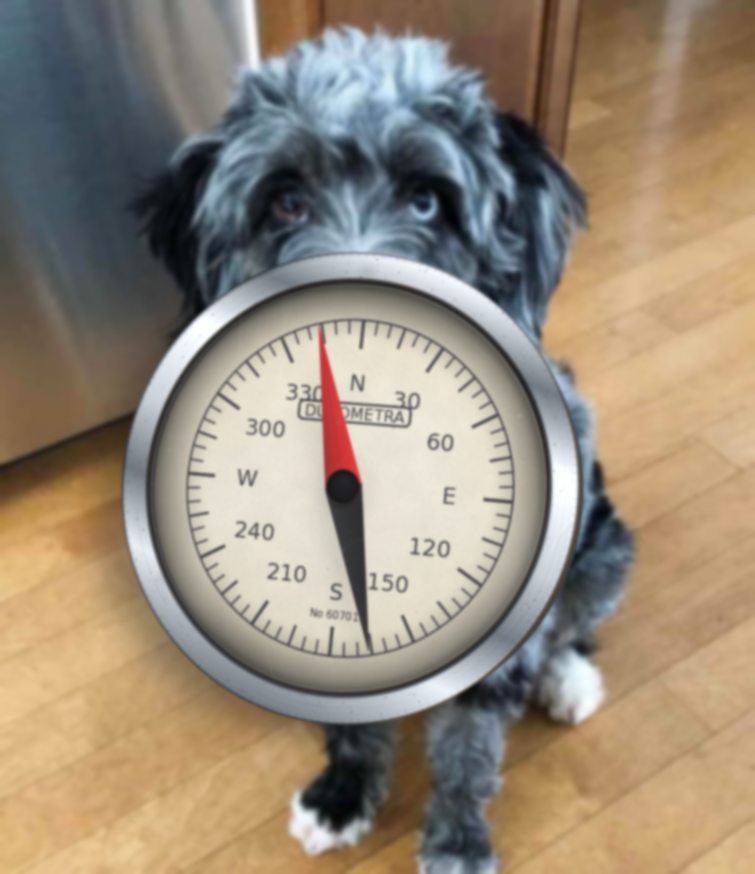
345 °
